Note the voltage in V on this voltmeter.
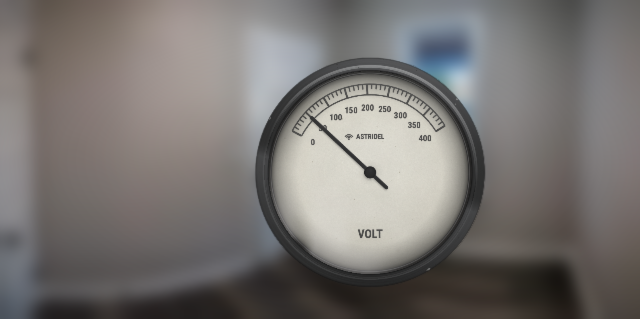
50 V
